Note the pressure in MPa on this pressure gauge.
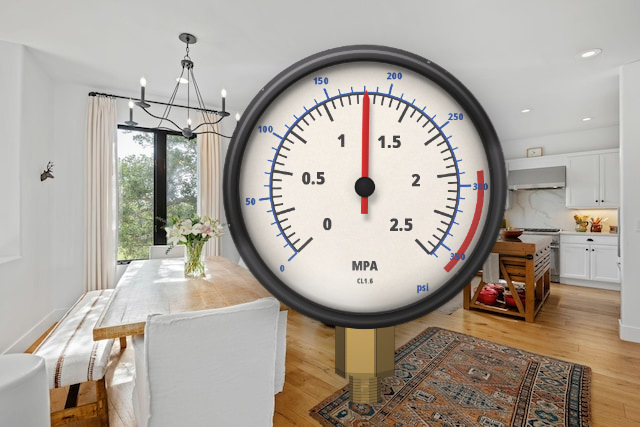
1.25 MPa
